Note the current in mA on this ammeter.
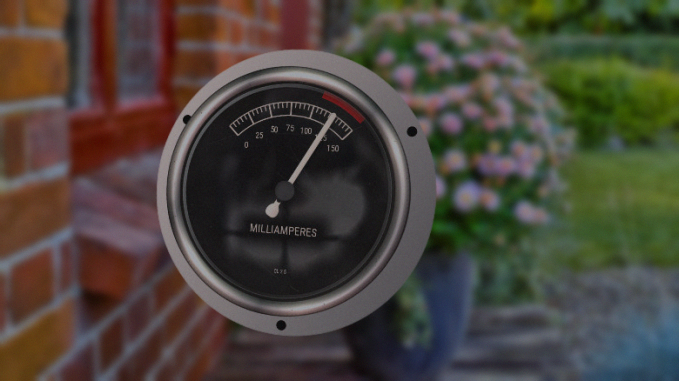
125 mA
